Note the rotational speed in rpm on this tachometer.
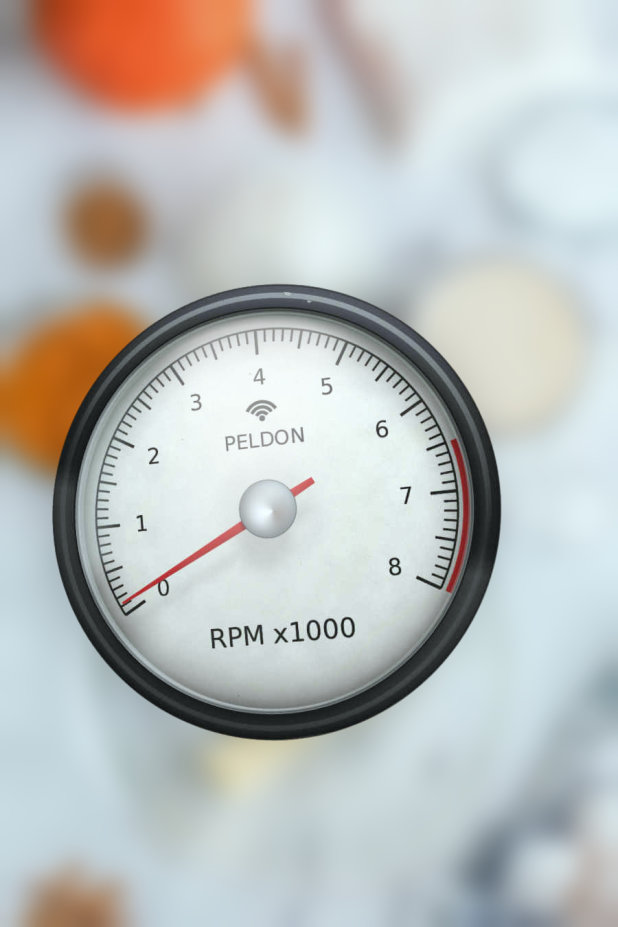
100 rpm
